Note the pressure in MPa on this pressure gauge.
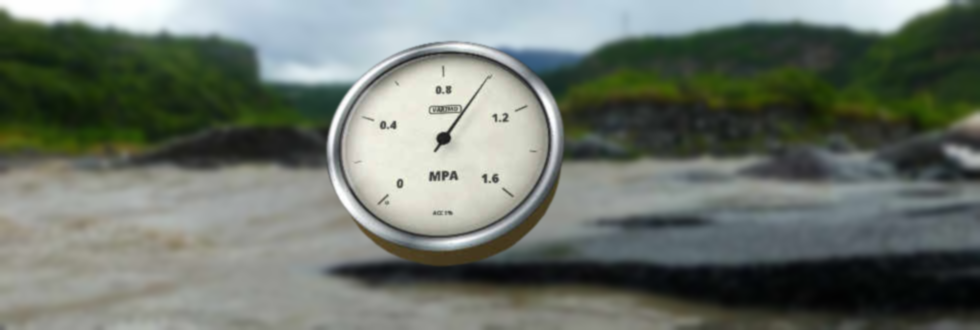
1 MPa
